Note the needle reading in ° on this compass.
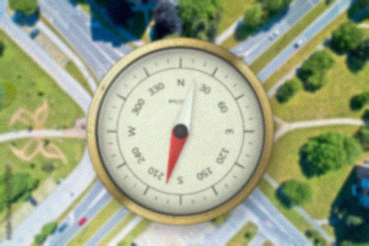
195 °
